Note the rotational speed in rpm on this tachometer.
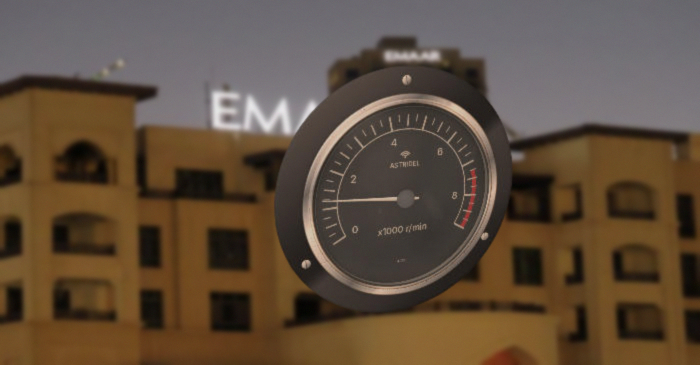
1250 rpm
